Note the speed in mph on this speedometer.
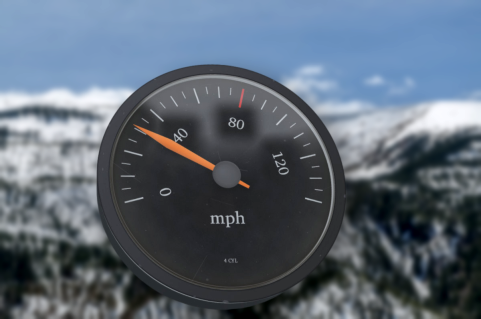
30 mph
